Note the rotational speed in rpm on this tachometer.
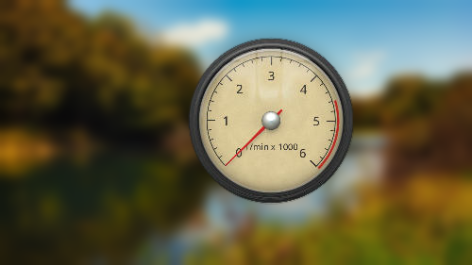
0 rpm
